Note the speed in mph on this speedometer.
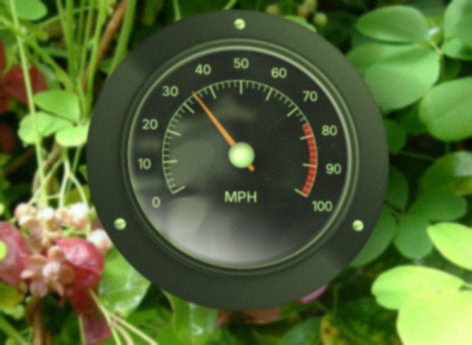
34 mph
